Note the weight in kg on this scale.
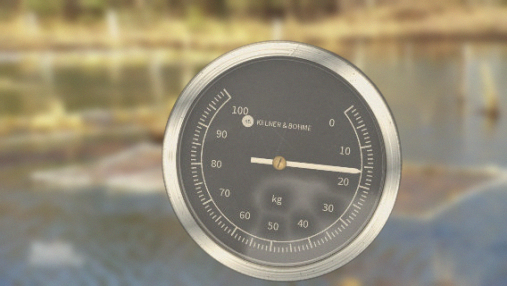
16 kg
